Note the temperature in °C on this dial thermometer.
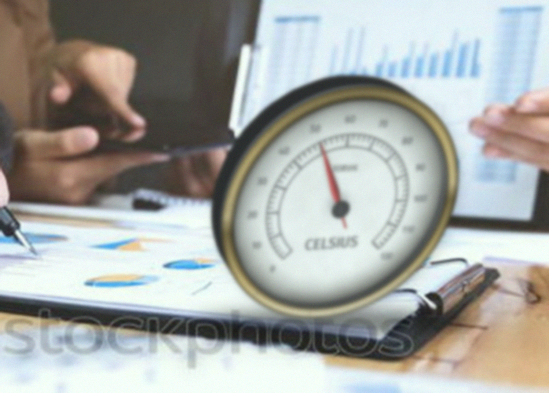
50 °C
